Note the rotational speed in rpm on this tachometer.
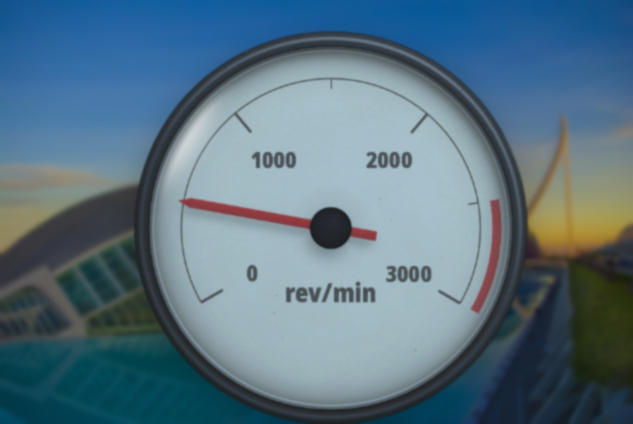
500 rpm
